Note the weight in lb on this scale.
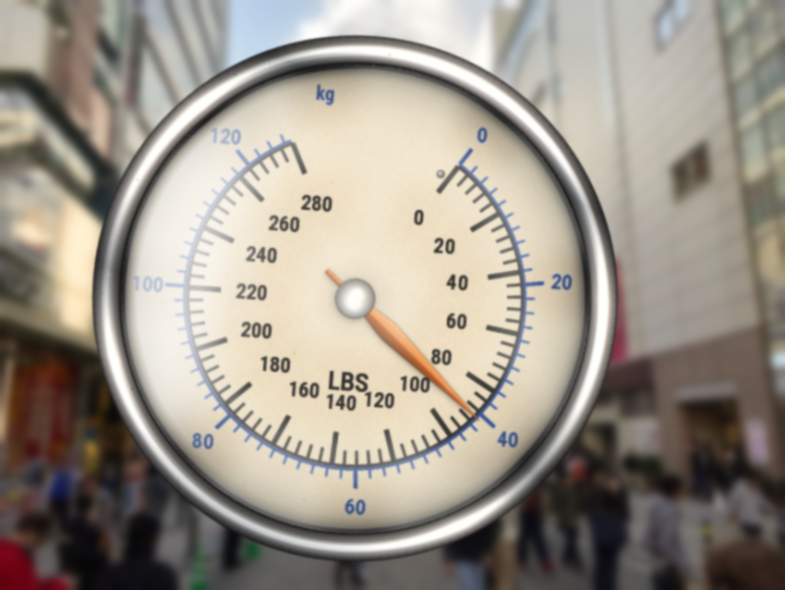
90 lb
